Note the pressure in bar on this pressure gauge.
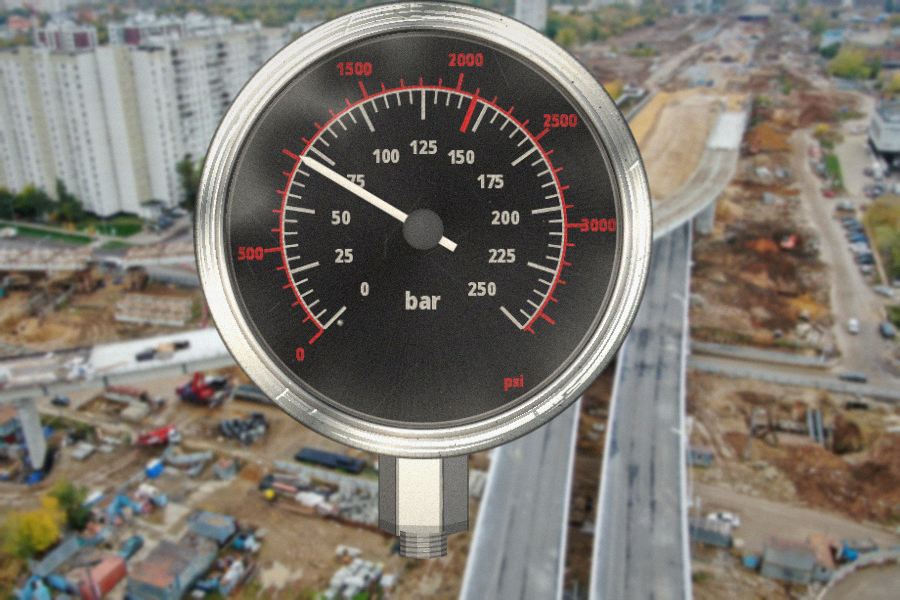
70 bar
